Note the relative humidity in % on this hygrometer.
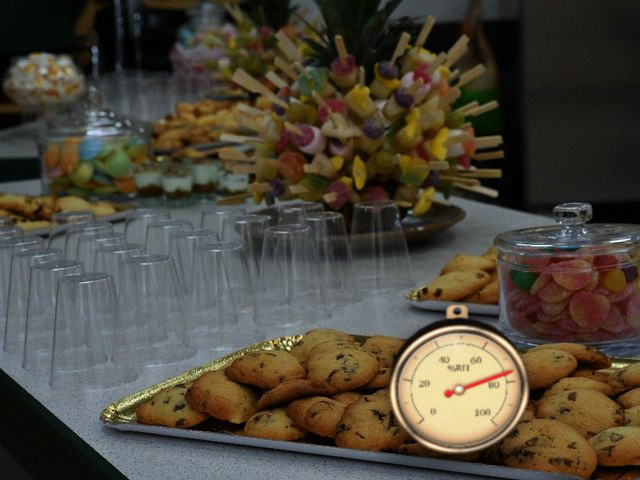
75 %
